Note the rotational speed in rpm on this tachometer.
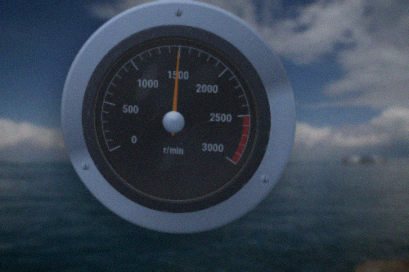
1500 rpm
